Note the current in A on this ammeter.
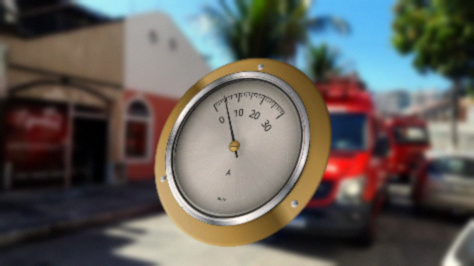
5 A
